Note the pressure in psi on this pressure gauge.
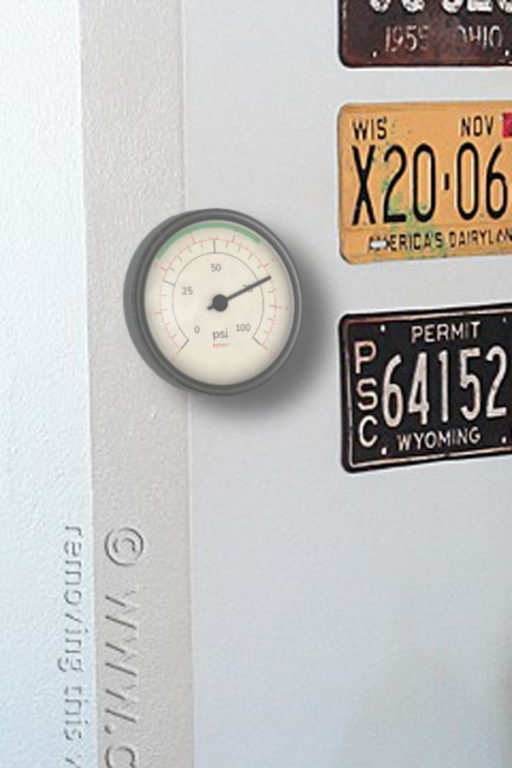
75 psi
